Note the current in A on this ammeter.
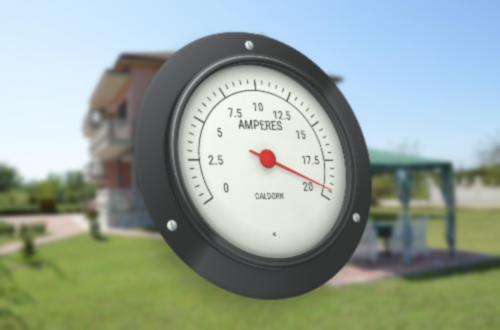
19.5 A
